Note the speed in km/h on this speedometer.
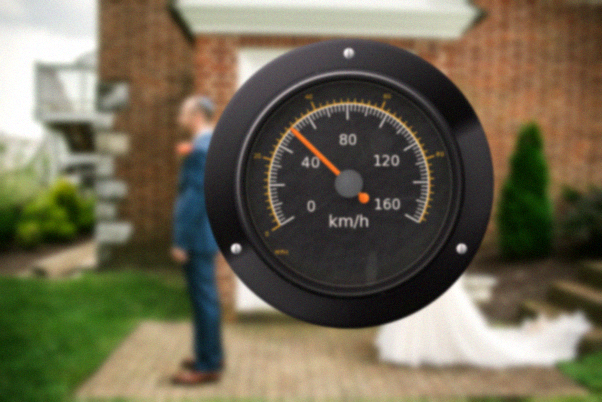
50 km/h
